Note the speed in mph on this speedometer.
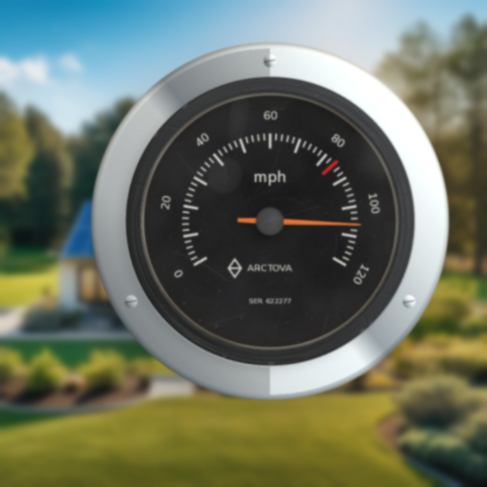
106 mph
